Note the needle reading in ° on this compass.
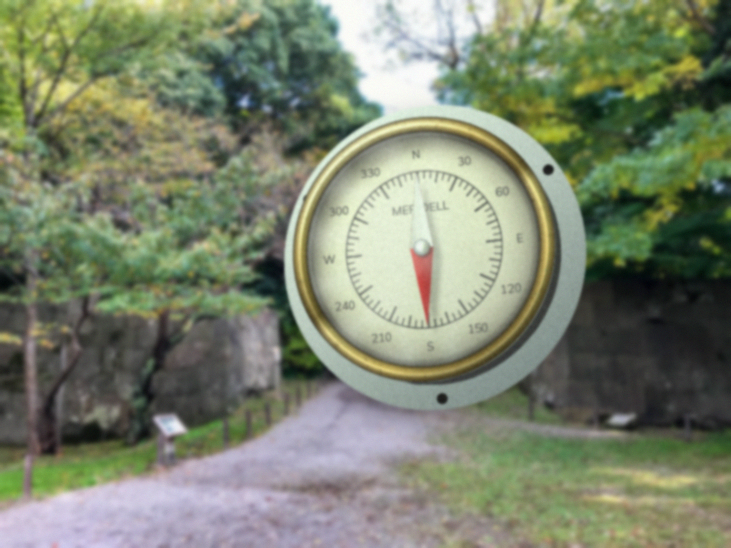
180 °
